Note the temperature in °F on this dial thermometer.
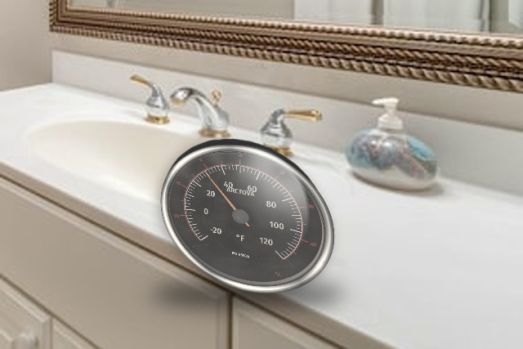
30 °F
